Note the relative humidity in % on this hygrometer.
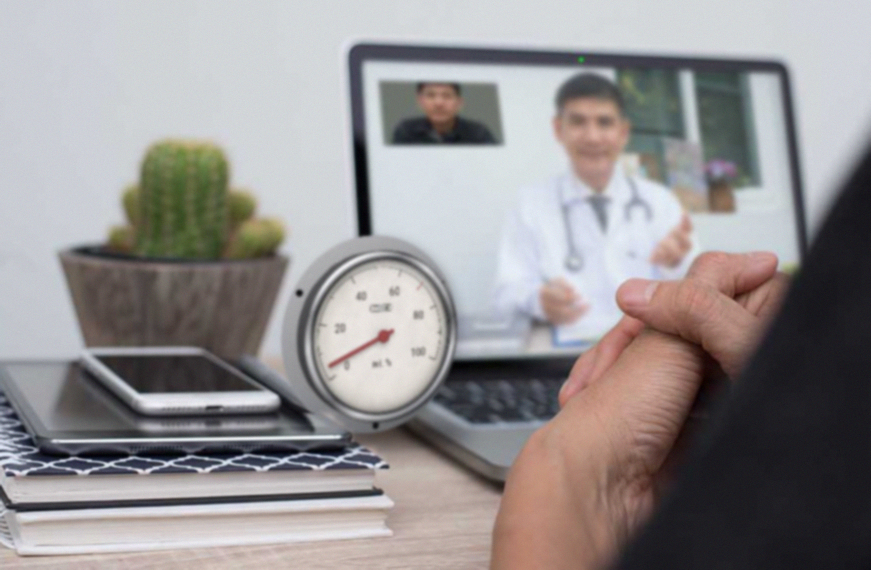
5 %
